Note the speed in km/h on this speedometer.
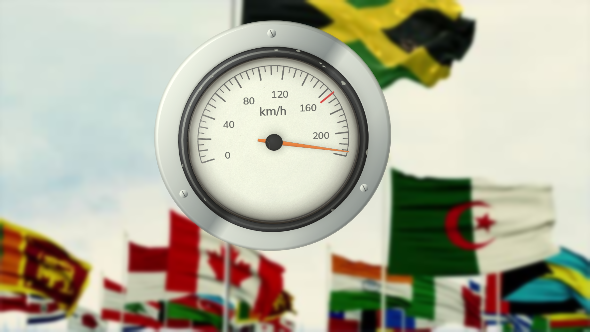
215 km/h
